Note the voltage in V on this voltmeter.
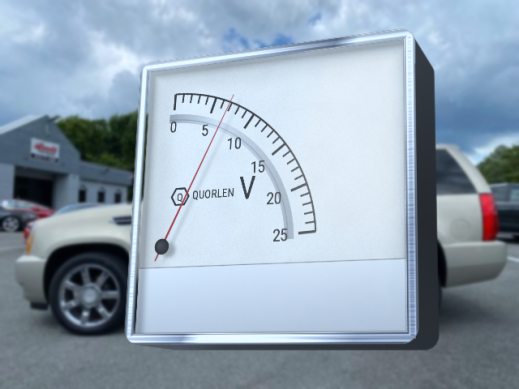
7 V
